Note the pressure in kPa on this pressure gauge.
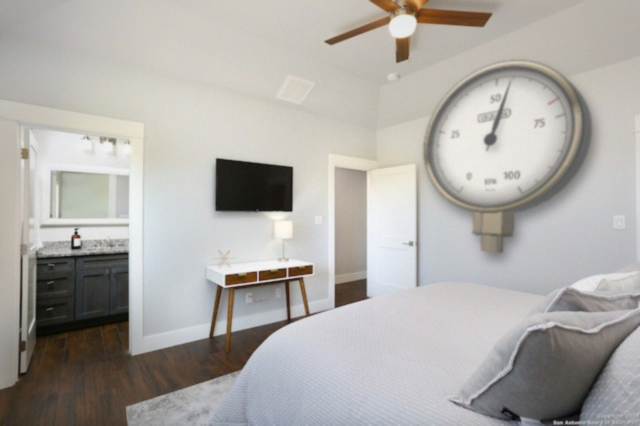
55 kPa
